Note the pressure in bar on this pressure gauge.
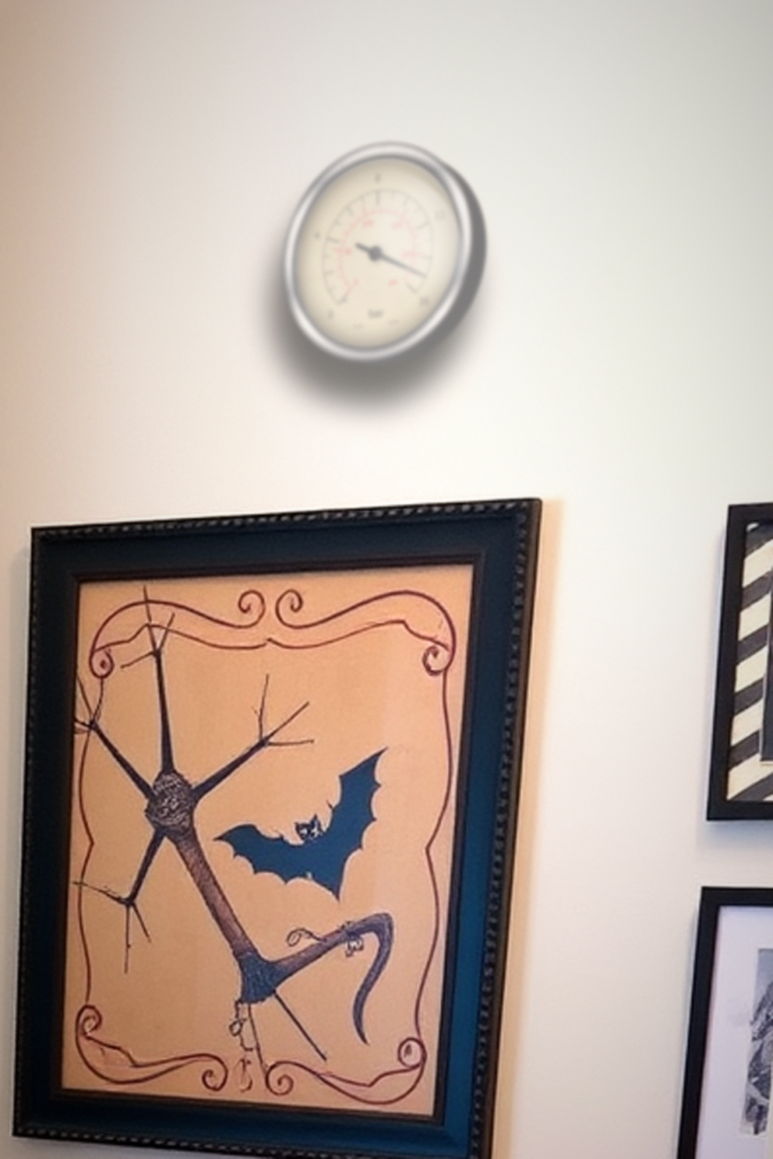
15 bar
